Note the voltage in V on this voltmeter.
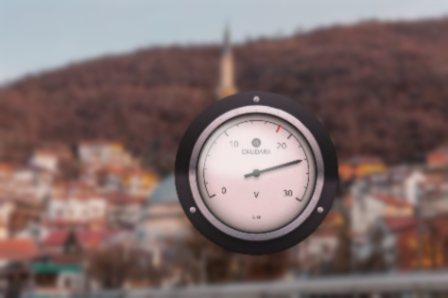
24 V
